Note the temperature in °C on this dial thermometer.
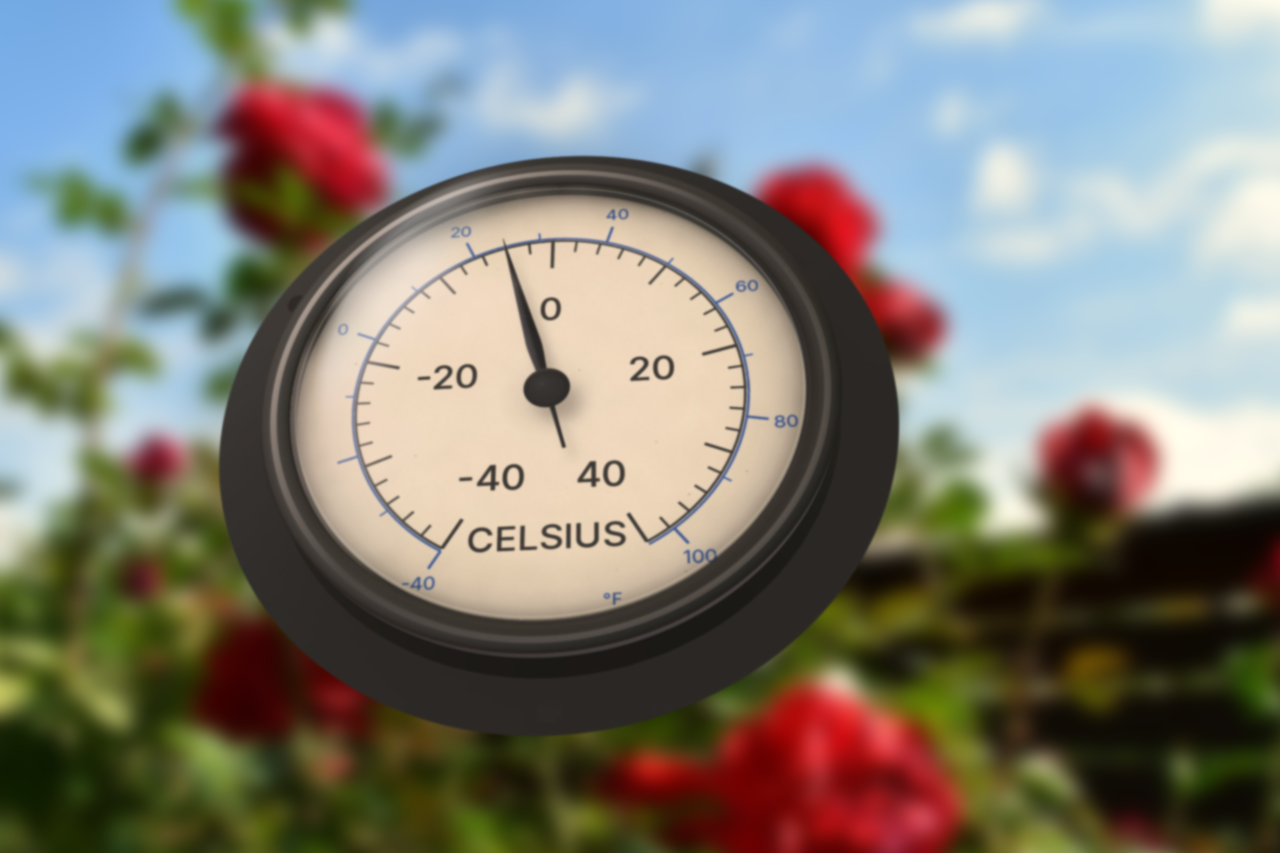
-4 °C
